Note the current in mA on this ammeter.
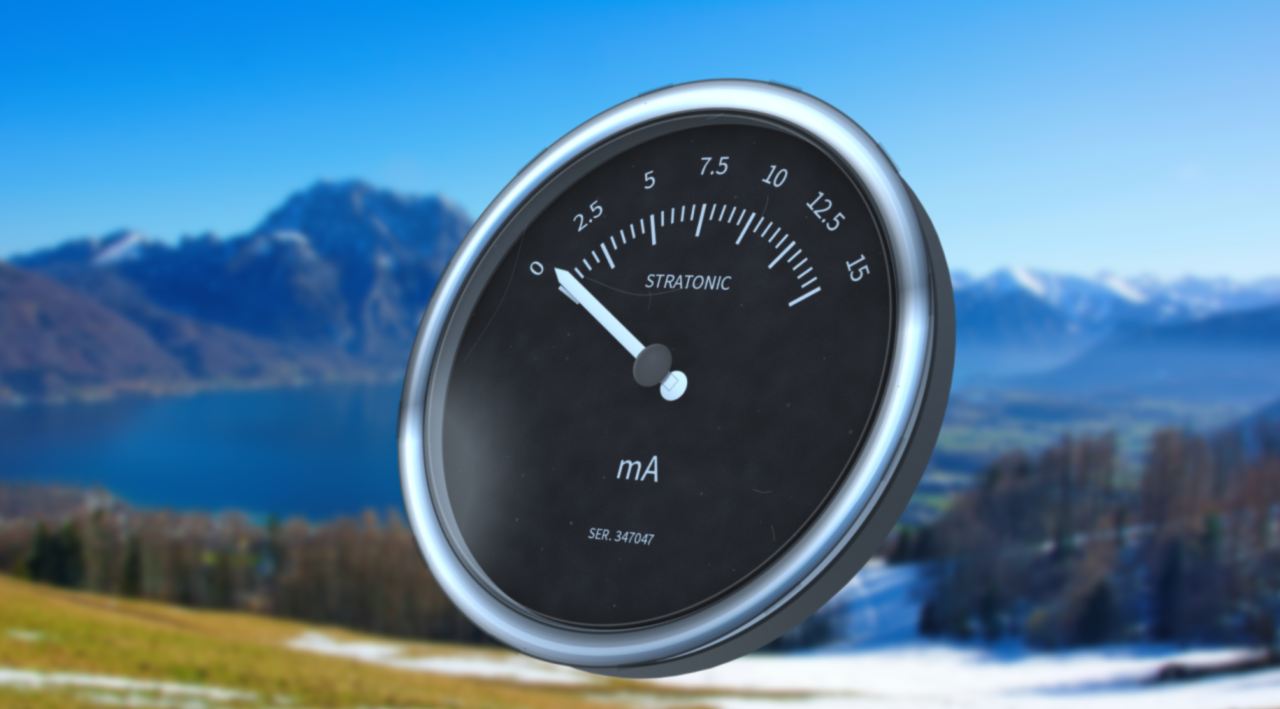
0.5 mA
